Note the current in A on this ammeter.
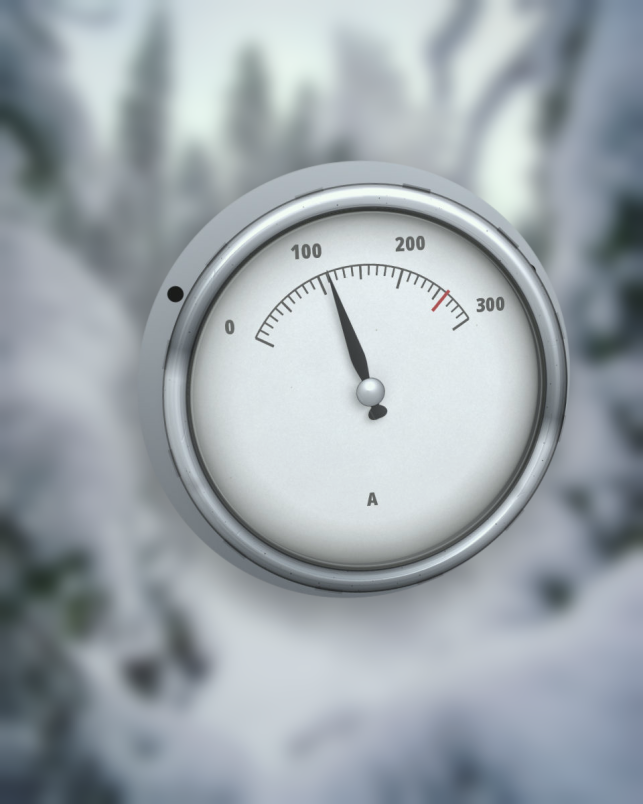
110 A
